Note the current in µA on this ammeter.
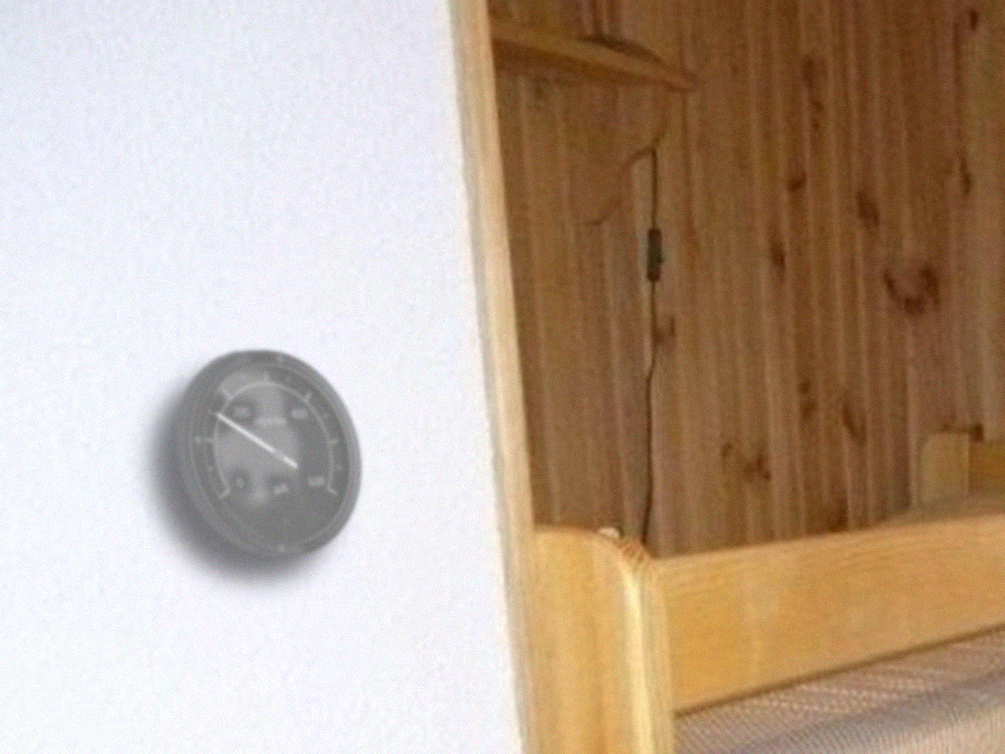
150 µA
